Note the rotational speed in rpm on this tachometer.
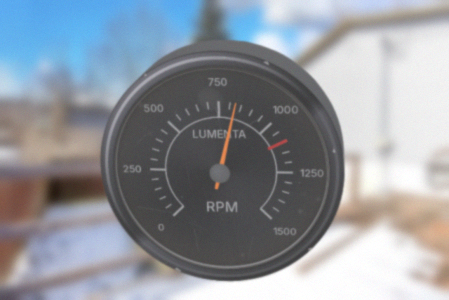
825 rpm
